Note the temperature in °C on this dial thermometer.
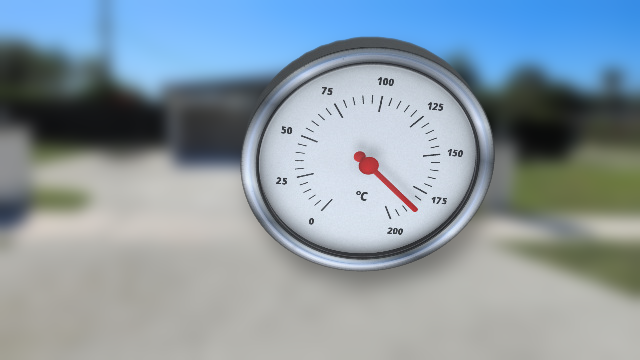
185 °C
